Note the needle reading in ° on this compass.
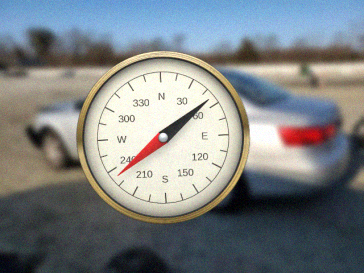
232.5 °
